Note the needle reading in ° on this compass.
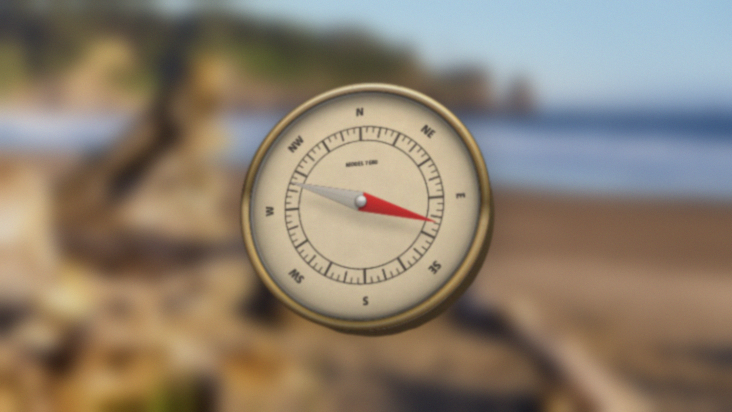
110 °
